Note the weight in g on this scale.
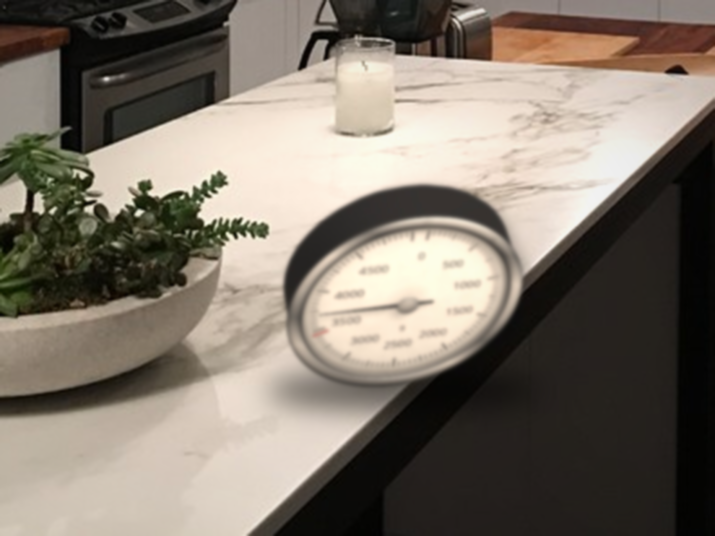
3750 g
